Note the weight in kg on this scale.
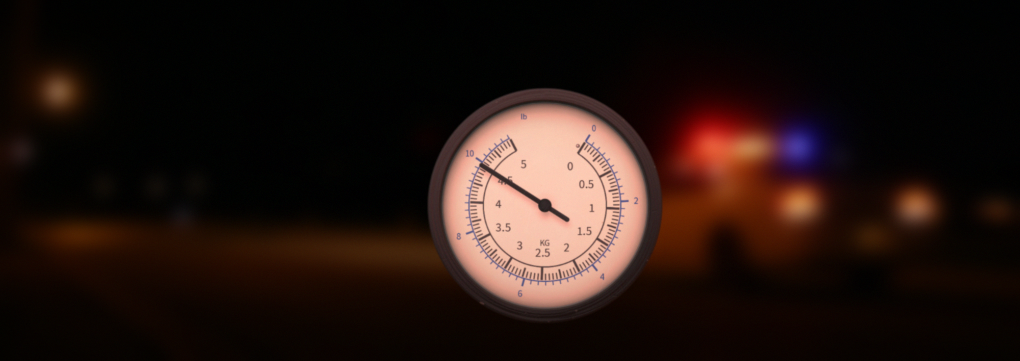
4.5 kg
